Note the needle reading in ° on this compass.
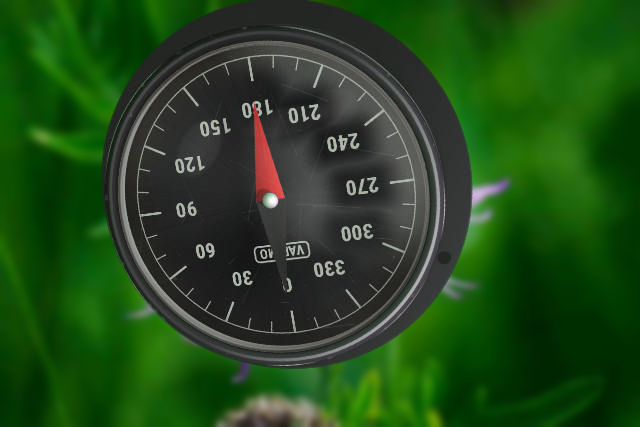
180 °
